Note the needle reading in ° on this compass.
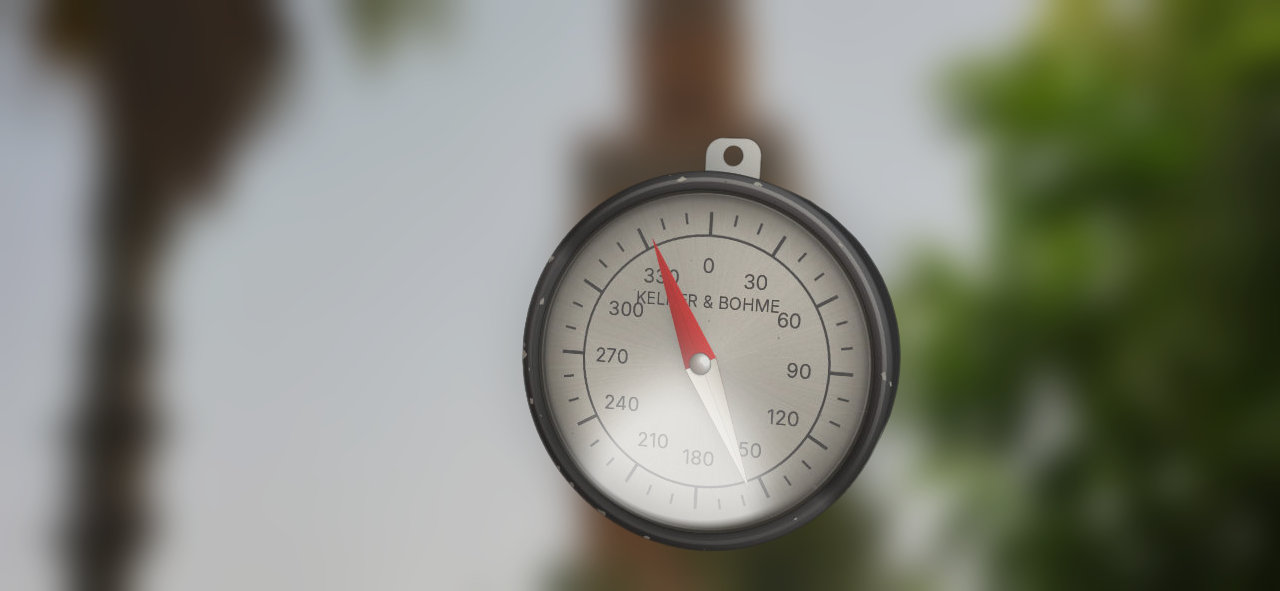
335 °
